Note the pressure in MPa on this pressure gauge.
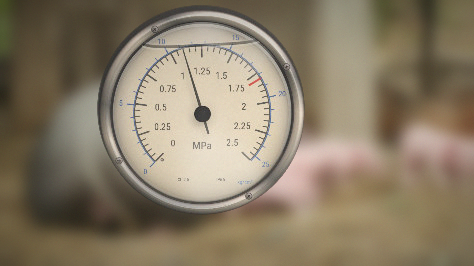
1.1 MPa
